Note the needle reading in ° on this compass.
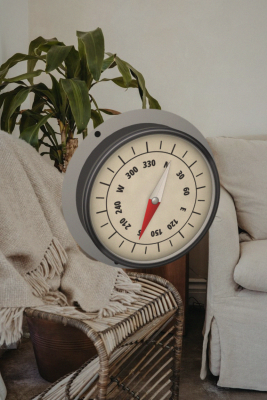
180 °
